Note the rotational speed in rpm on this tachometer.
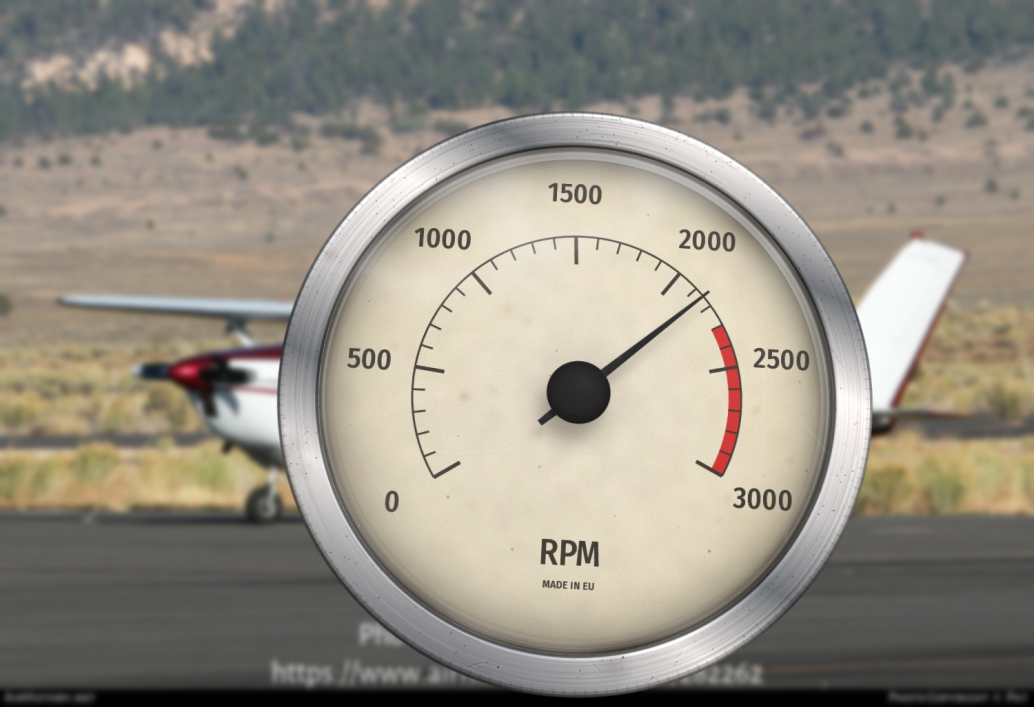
2150 rpm
